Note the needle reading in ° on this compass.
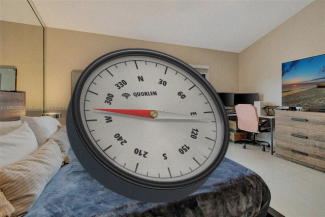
280 °
